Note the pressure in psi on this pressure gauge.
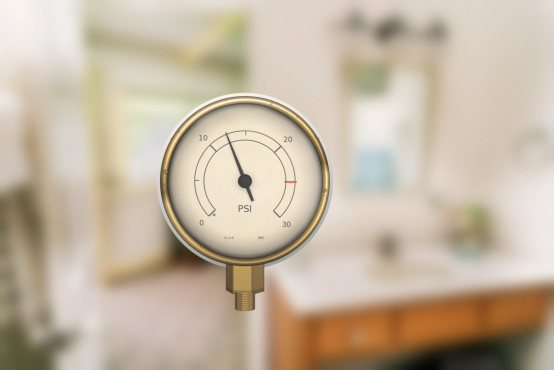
12.5 psi
